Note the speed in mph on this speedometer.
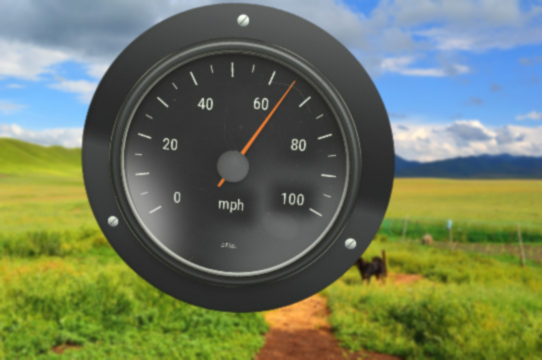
65 mph
